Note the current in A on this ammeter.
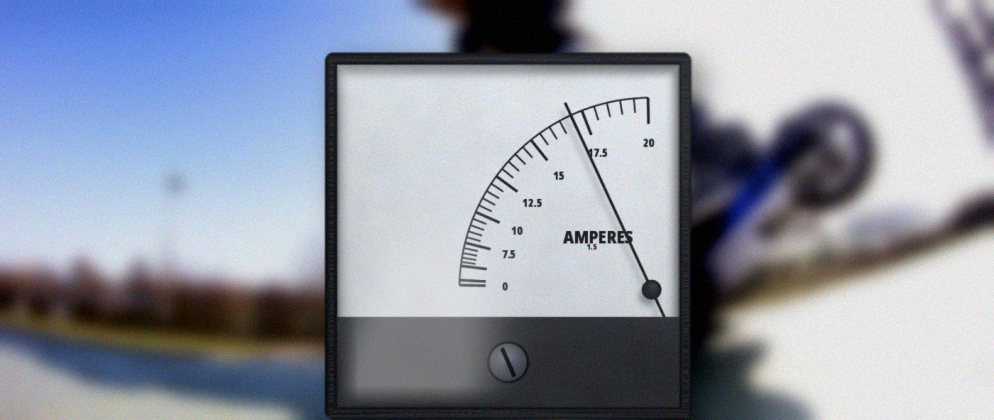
17 A
